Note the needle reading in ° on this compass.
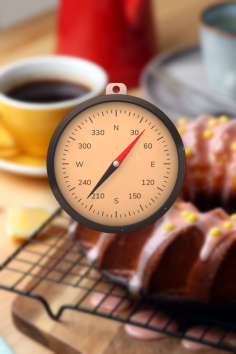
40 °
